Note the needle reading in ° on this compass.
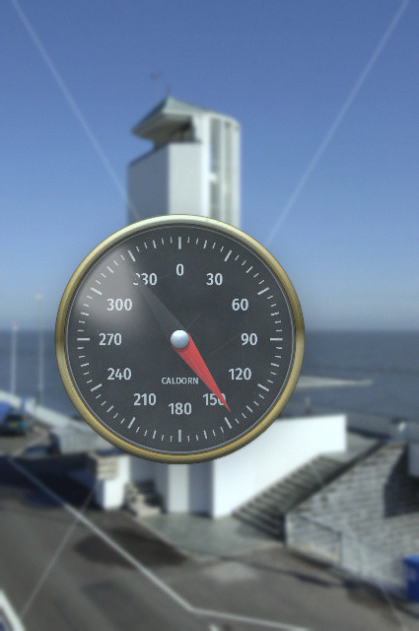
145 °
